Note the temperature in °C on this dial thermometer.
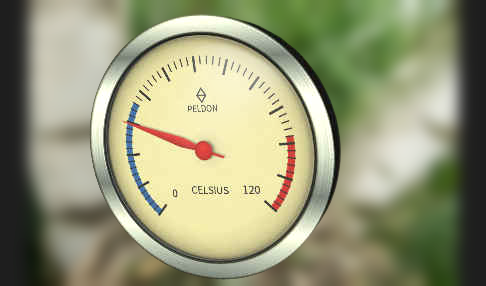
30 °C
